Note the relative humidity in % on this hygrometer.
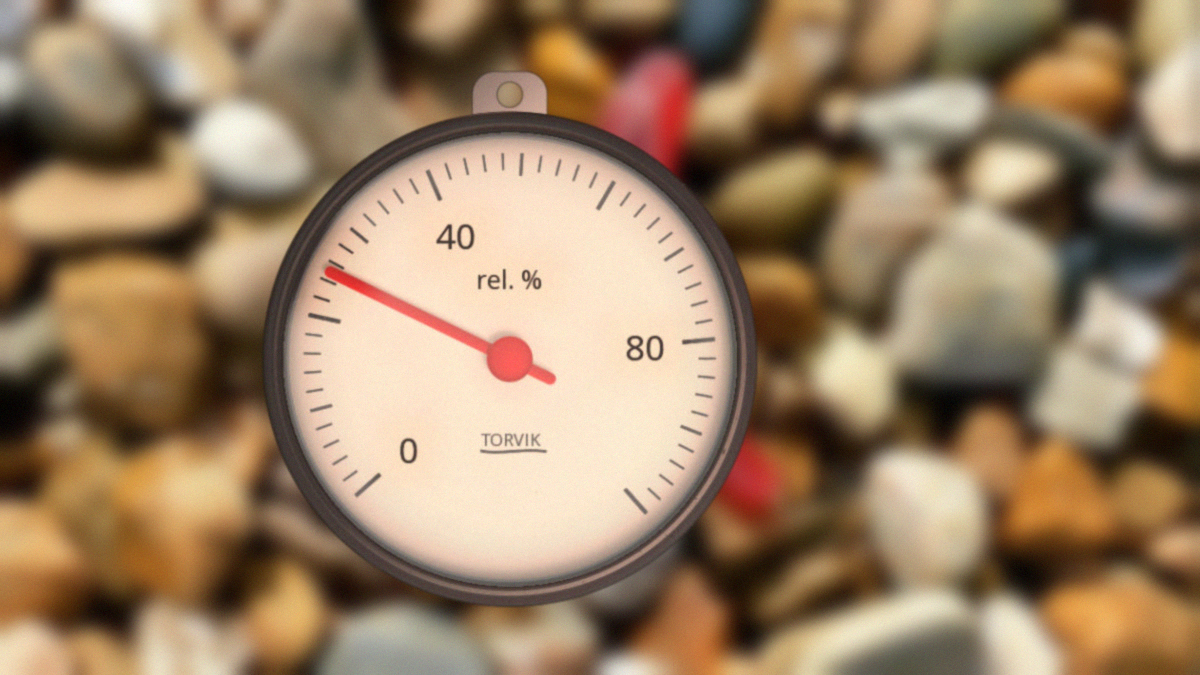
25 %
